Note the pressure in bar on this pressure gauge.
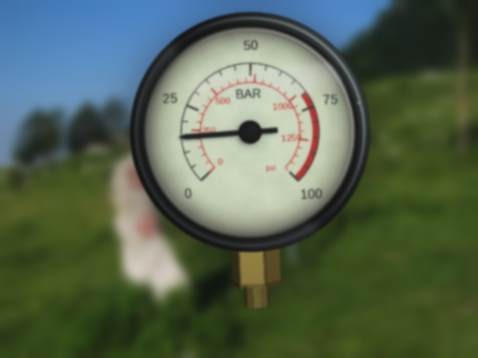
15 bar
